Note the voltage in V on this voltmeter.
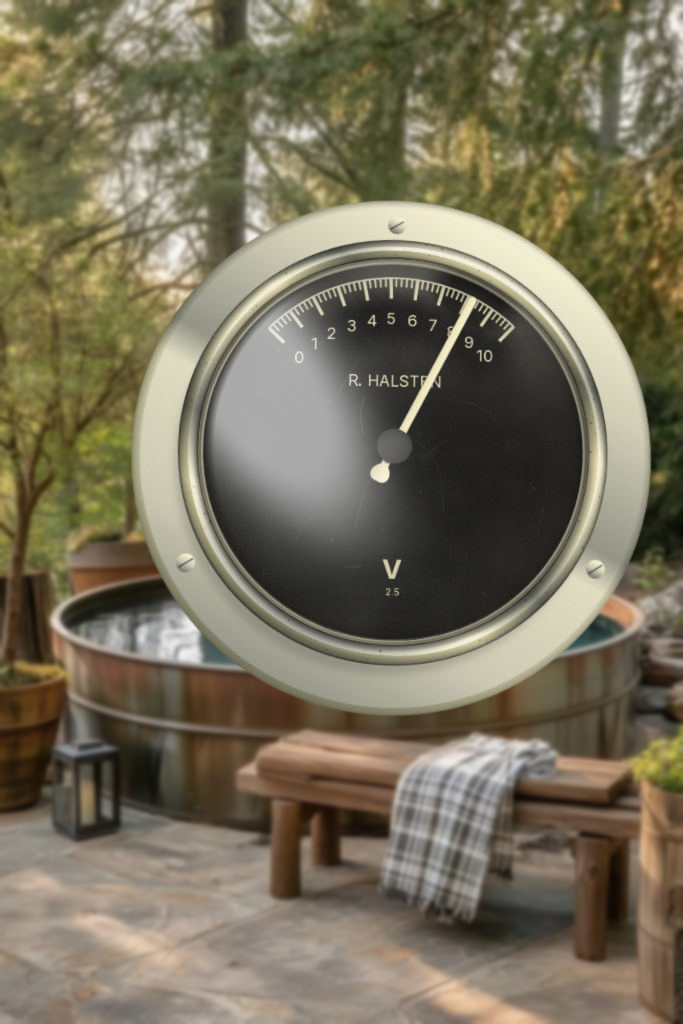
8.2 V
